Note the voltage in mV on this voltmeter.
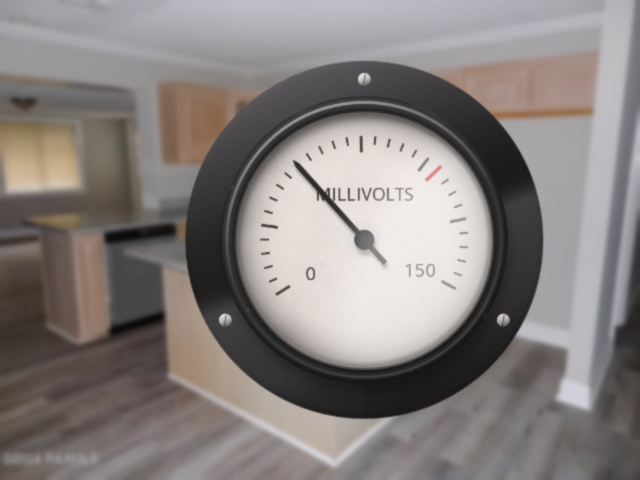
50 mV
